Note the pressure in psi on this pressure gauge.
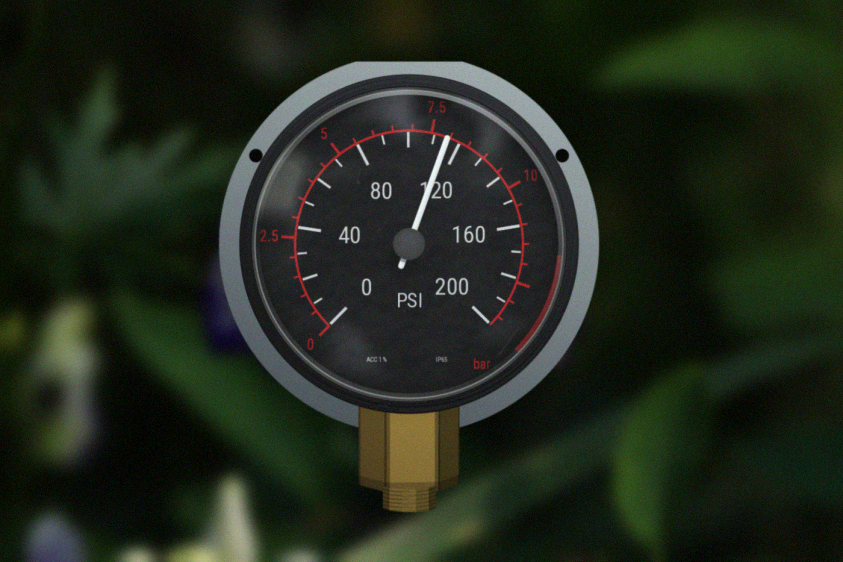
115 psi
